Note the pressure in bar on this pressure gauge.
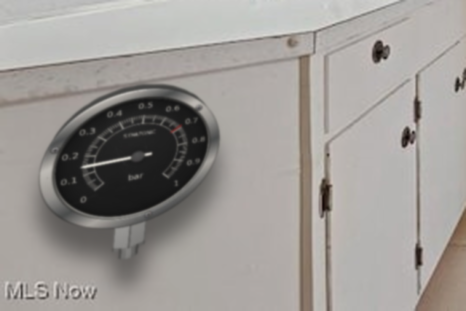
0.15 bar
